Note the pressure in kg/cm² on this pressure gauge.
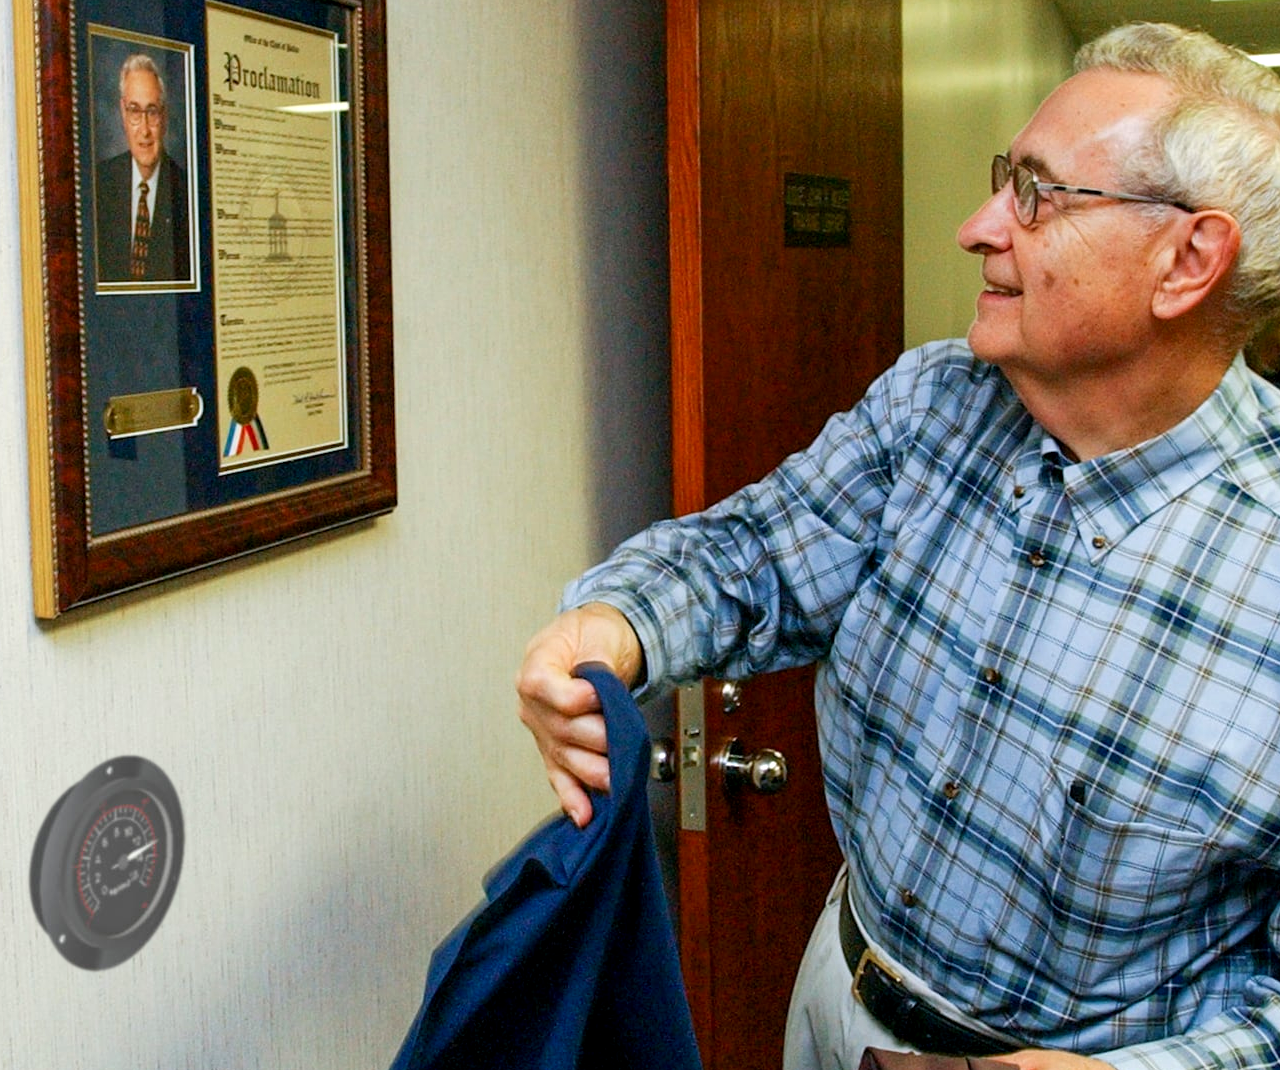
13 kg/cm²
